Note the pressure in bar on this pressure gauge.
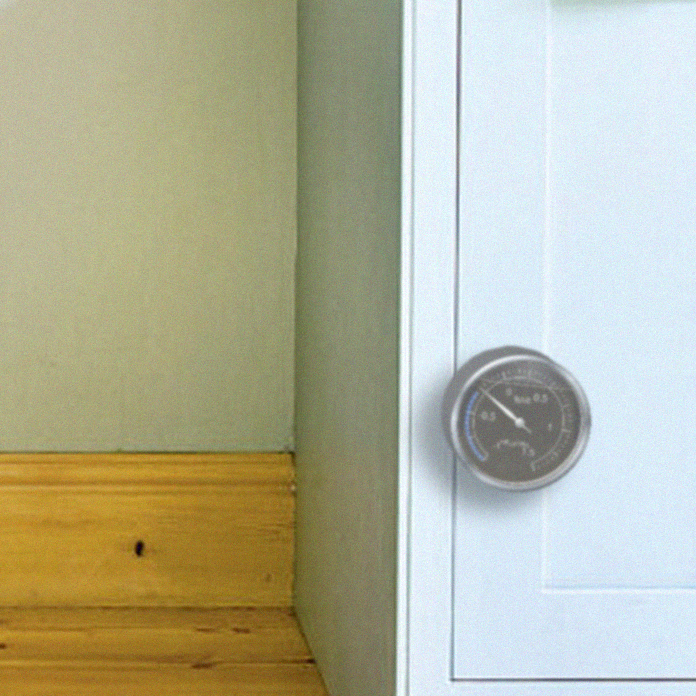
-0.25 bar
